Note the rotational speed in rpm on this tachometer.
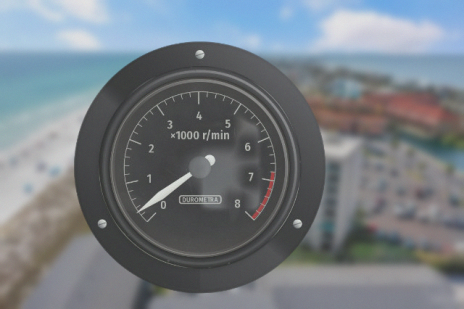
300 rpm
